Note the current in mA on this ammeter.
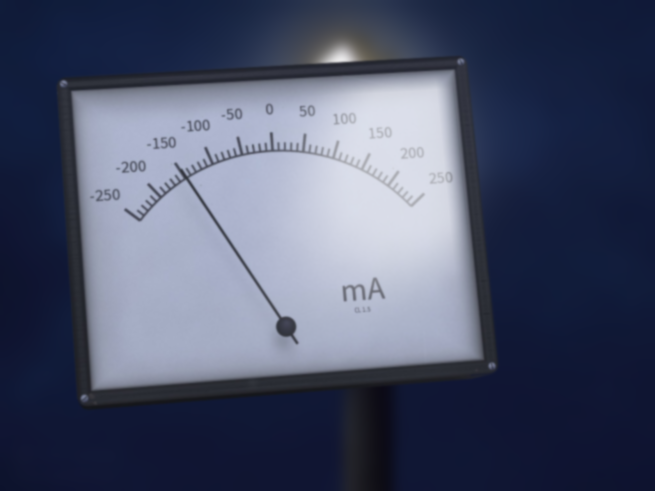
-150 mA
